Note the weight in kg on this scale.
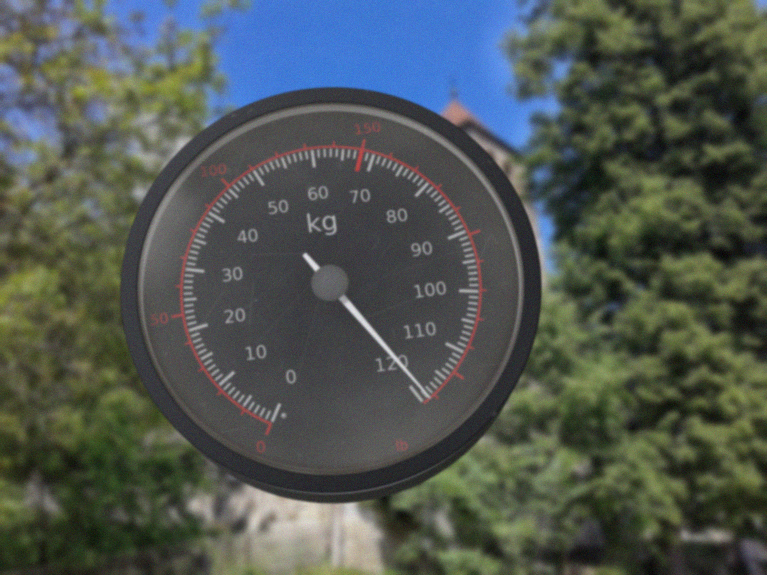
119 kg
